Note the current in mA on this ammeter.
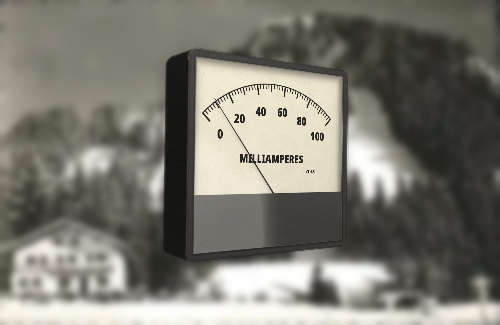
10 mA
